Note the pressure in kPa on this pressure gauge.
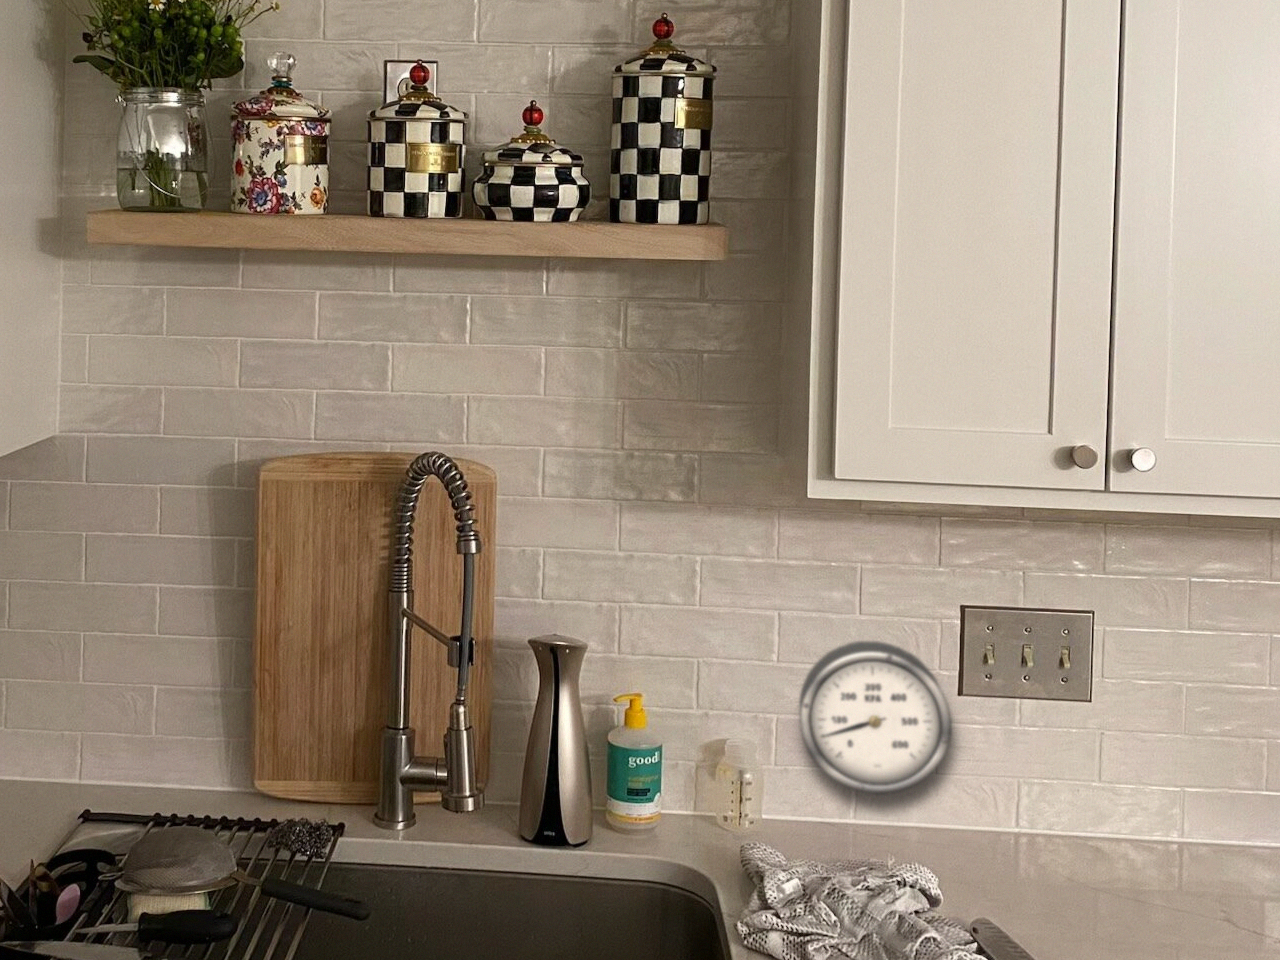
60 kPa
